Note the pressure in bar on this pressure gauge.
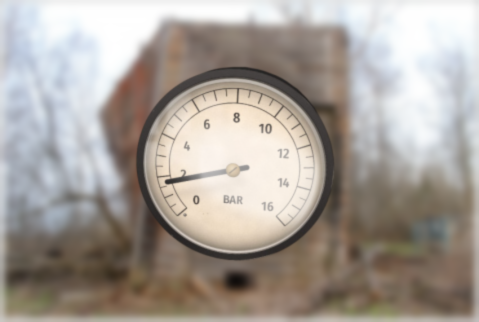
1.75 bar
